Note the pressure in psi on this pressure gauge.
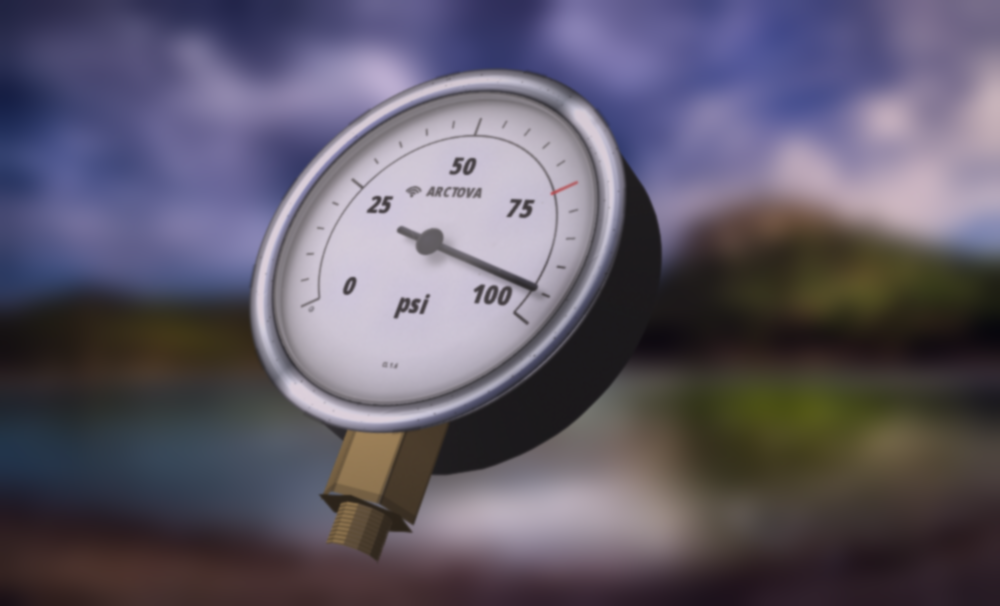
95 psi
